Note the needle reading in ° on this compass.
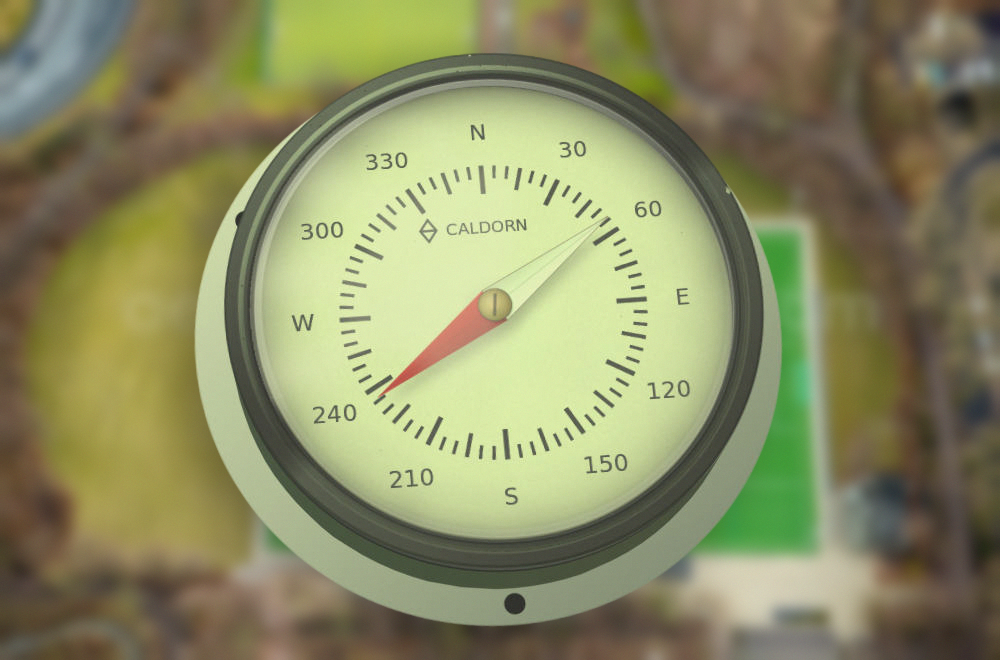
235 °
